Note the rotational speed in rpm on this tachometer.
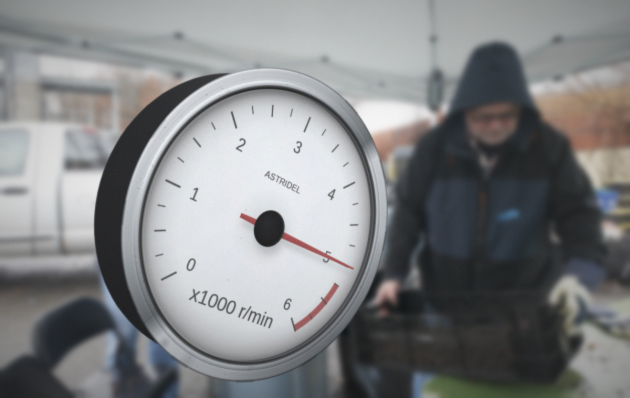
5000 rpm
